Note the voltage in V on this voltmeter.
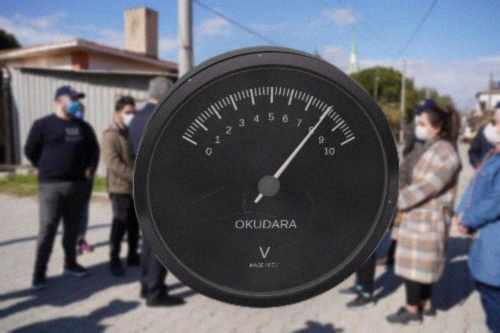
8 V
